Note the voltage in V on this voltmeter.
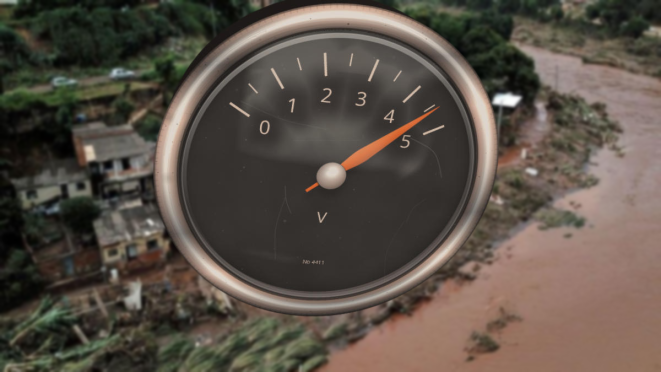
4.5 V
